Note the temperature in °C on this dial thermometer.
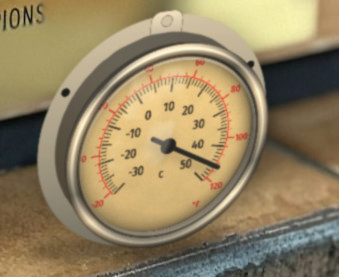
45 °C
